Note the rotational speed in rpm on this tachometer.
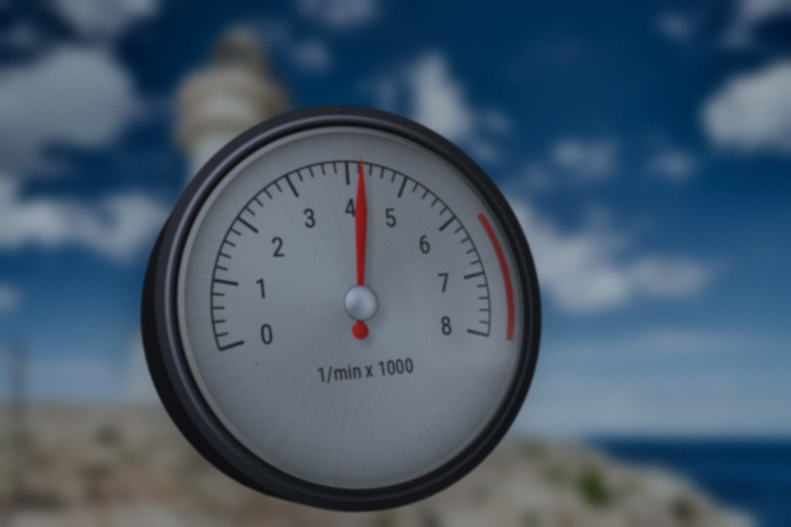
4200 rpm
